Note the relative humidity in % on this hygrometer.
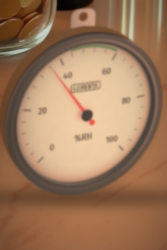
36 %
